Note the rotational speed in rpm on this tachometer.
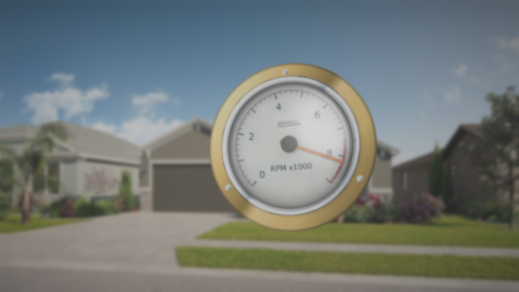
8200 rpm
